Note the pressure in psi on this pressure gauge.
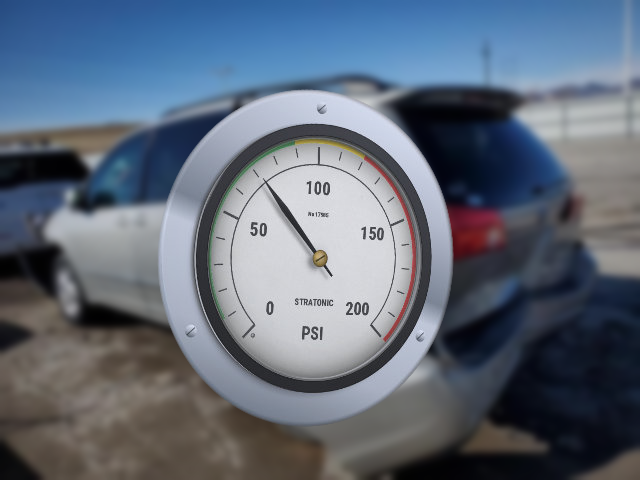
70 psi
